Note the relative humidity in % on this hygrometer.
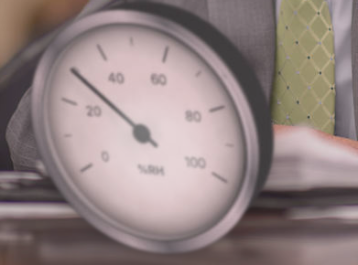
30 %
